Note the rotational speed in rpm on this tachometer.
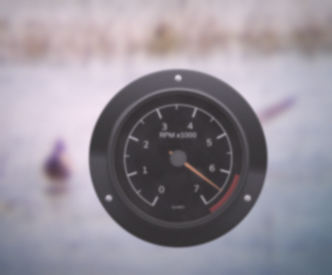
6500 rpm
